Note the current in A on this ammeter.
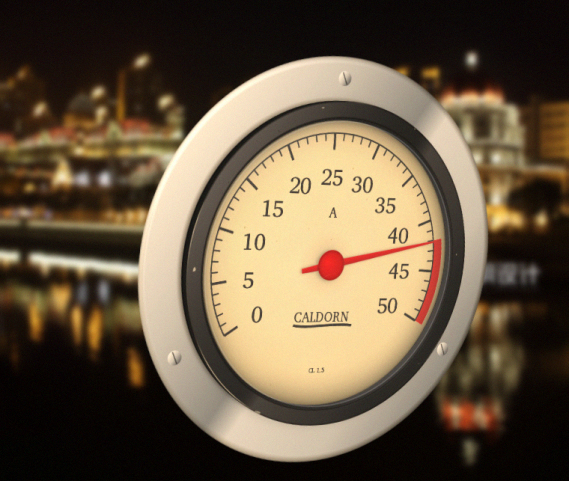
42 A
